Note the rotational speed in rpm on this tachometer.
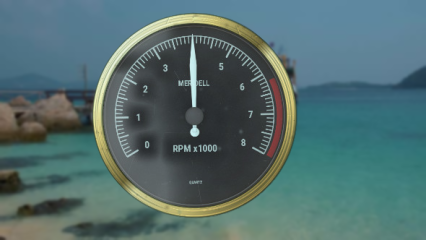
4000 rpm
